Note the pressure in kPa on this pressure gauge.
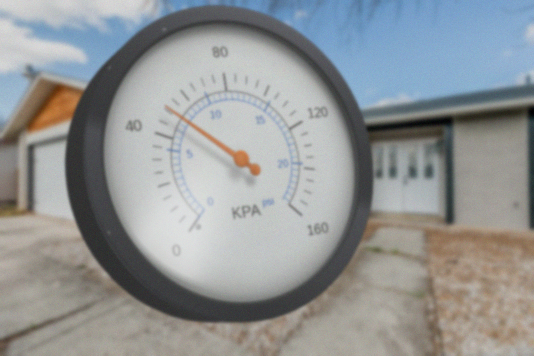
50 kPa
